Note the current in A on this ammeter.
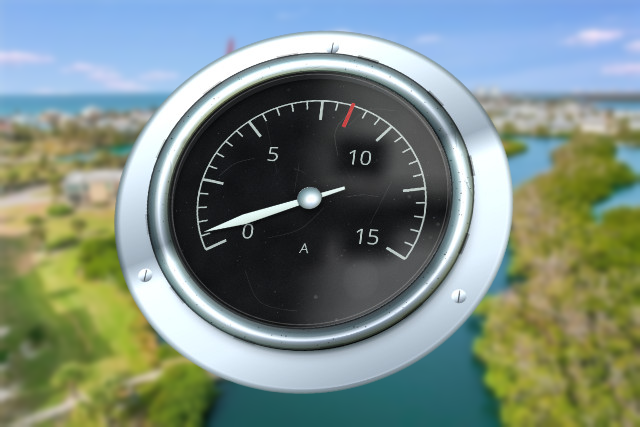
0.5 A
